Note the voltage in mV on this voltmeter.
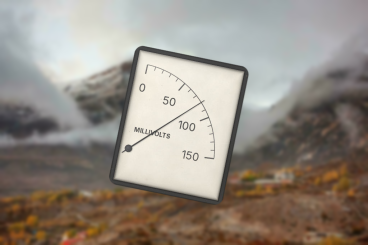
80 mV
